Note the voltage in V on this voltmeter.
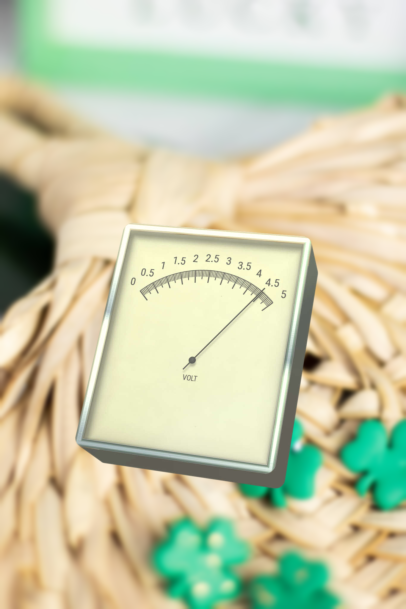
4.5 V
